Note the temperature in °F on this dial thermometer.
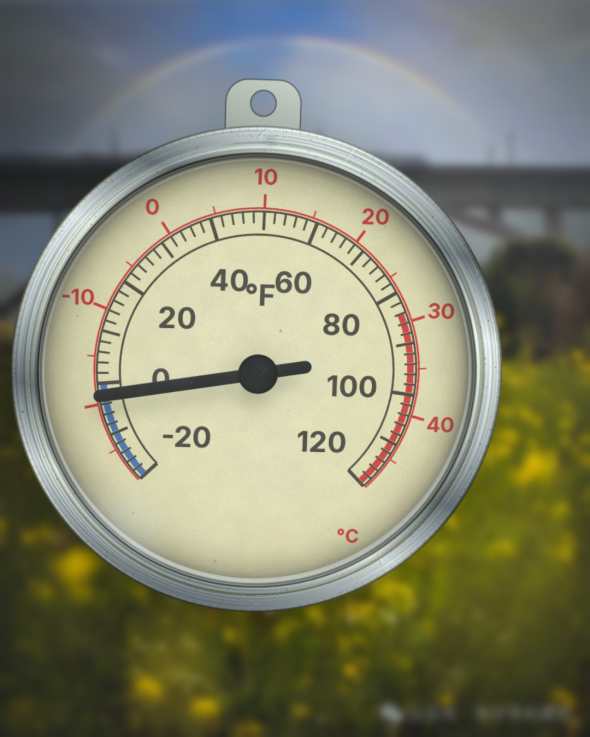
-2 °F
